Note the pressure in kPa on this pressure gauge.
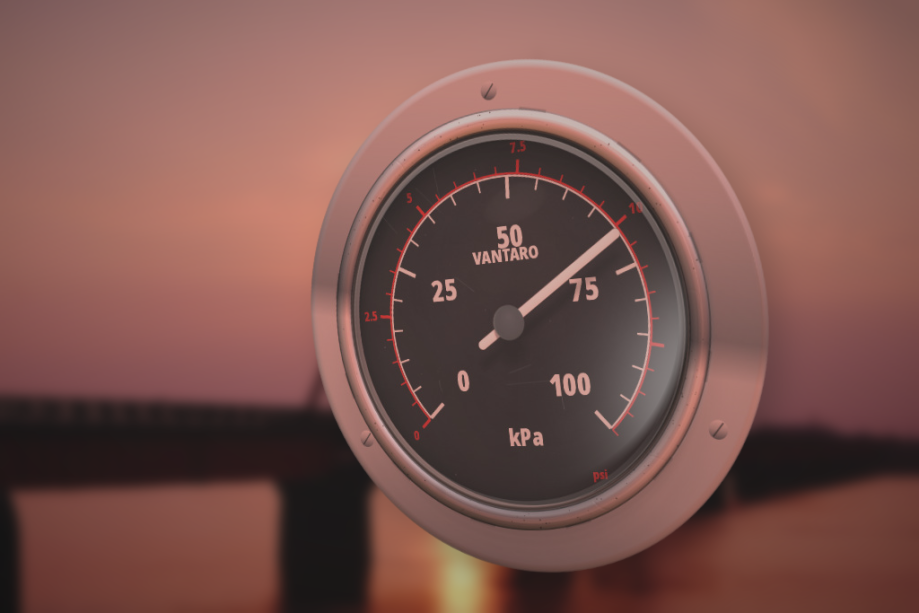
70 kPa
